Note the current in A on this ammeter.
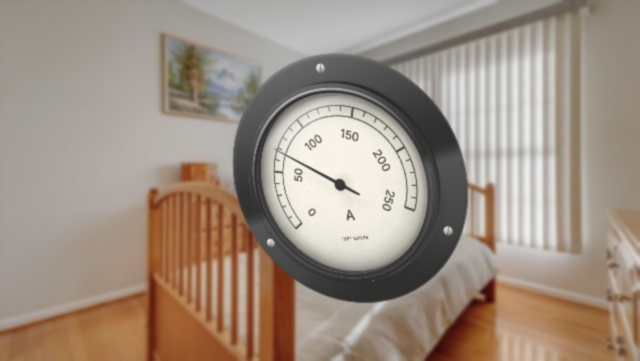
70 A
